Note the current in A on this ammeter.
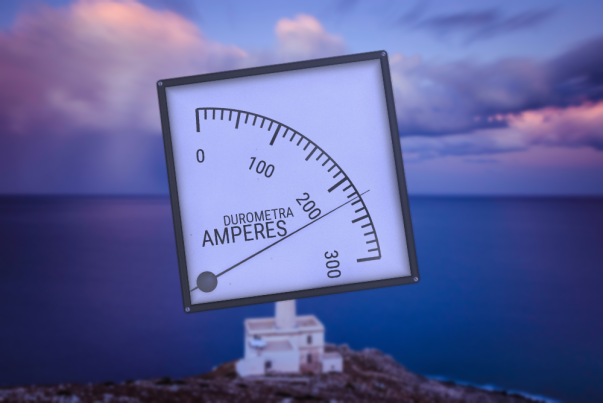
225 A
